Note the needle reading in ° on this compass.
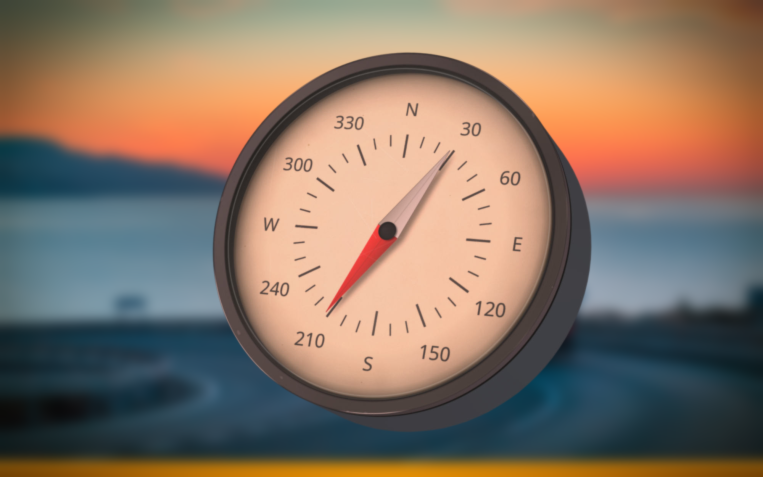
210 °
